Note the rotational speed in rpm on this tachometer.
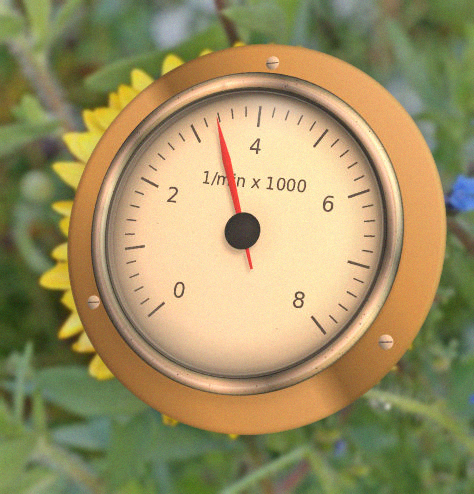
3400 rpm
